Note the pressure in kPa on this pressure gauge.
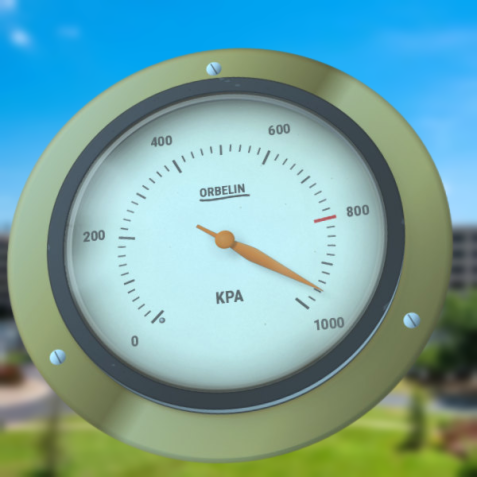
960 kPa
